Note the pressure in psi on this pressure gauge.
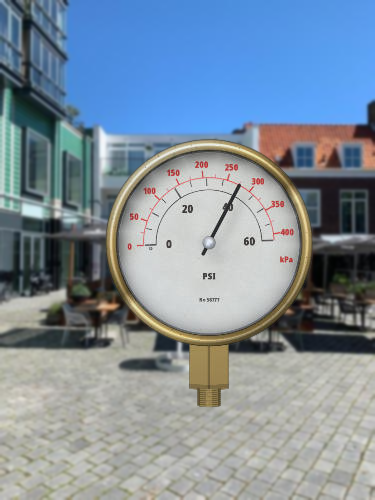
40 psi
